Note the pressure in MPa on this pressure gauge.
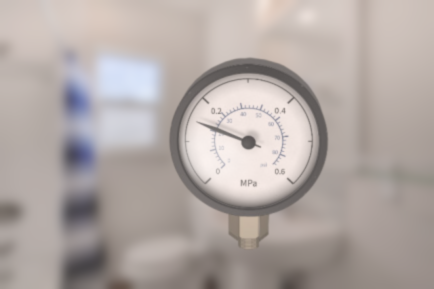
0.15 MPa
